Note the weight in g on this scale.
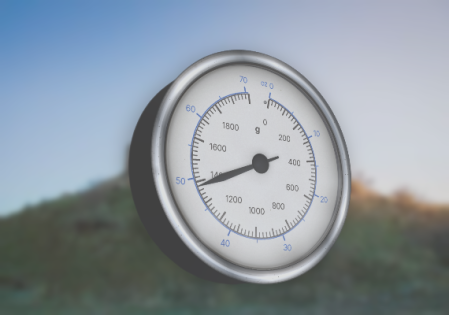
1380 g
